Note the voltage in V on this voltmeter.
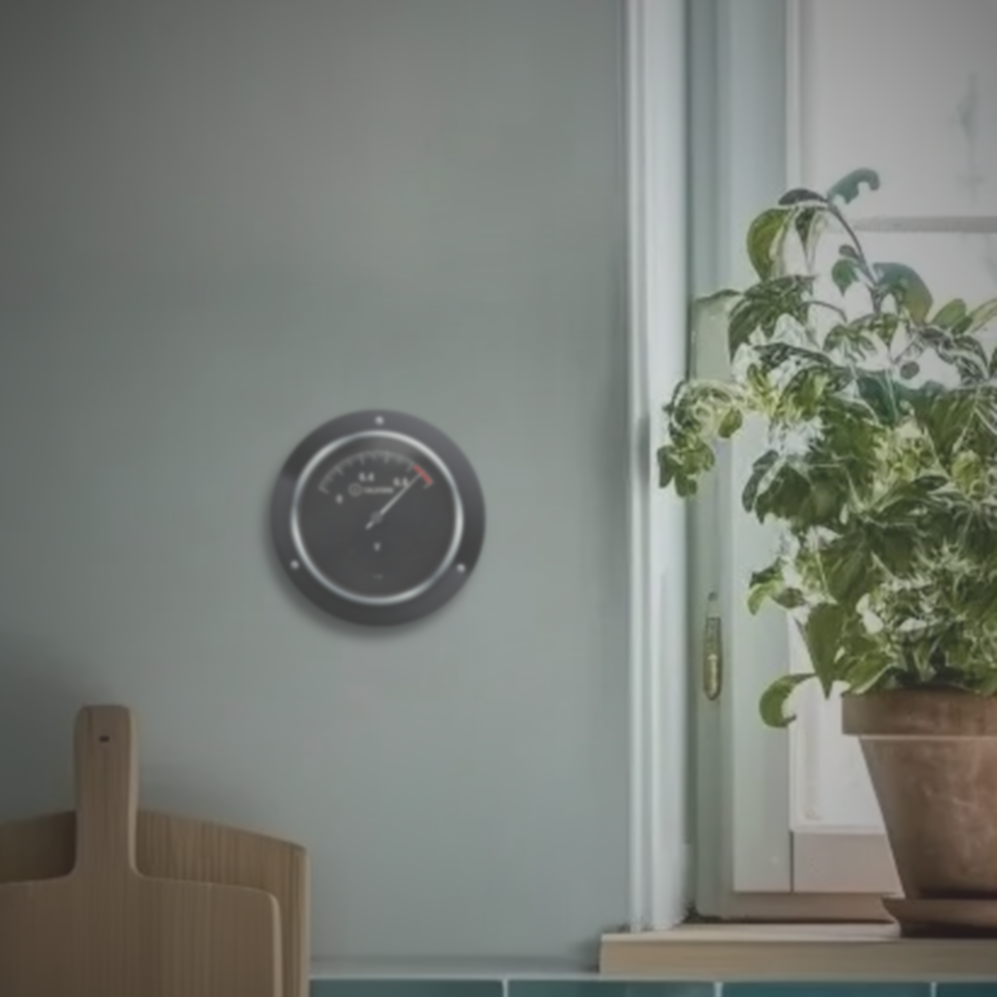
0.9 V
